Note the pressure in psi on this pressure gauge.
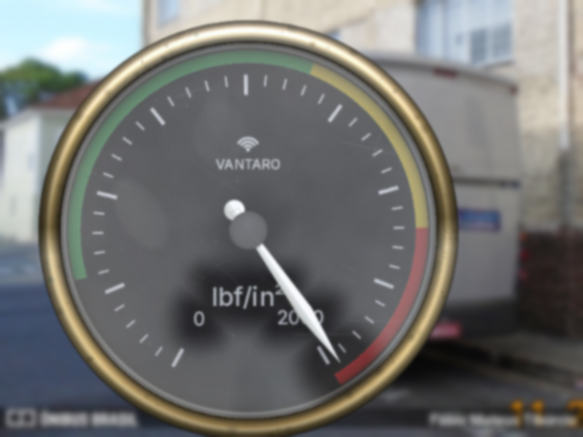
1975 psi
